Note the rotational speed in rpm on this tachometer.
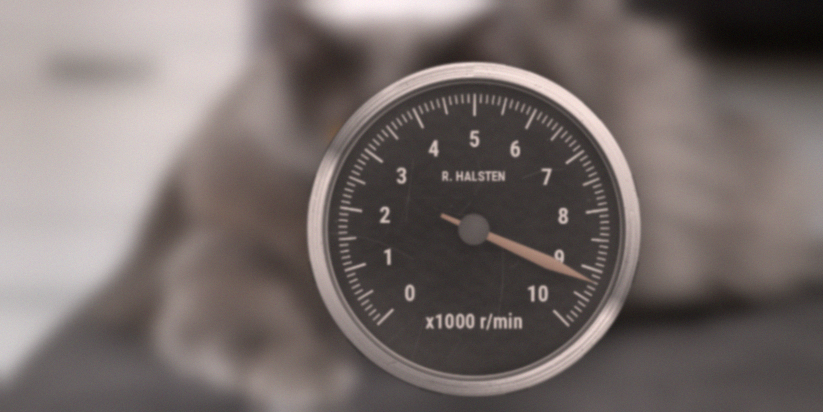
9200 rpm
